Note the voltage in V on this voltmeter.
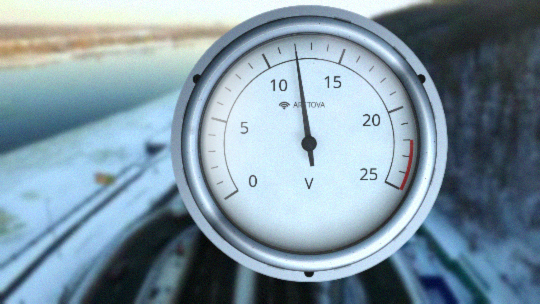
12 V
